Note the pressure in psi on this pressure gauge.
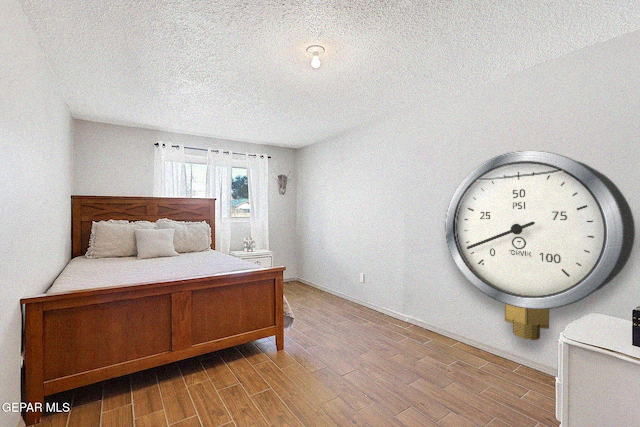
7.5 psi
